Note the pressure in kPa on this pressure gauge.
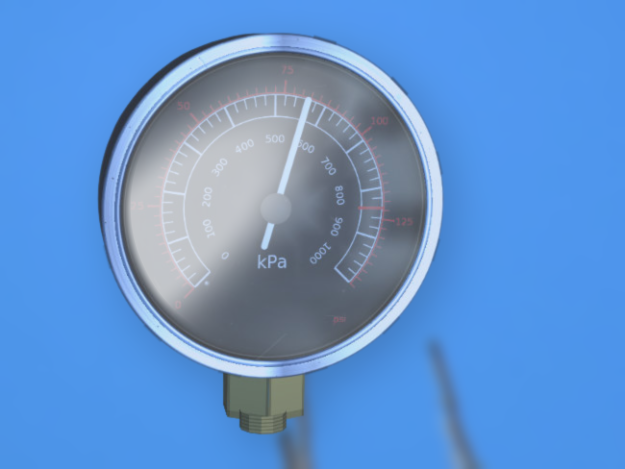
560 kPa
